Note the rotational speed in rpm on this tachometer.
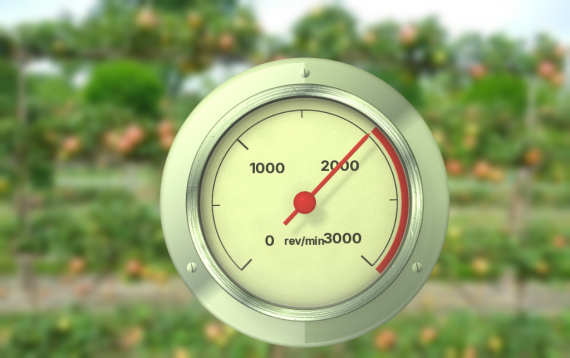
2000 rpm
